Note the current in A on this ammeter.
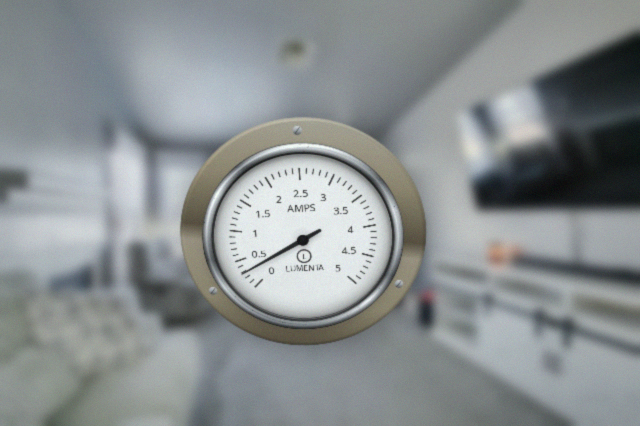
0.3 A
